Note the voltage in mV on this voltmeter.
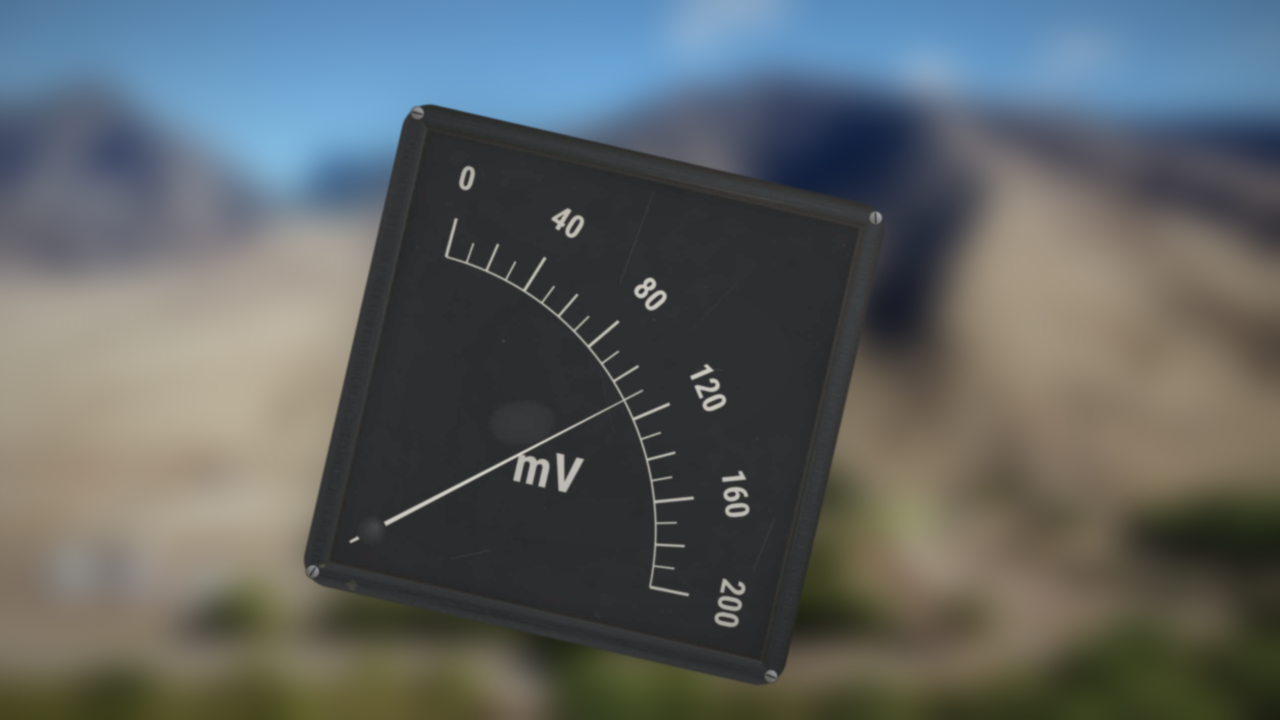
110 mV
